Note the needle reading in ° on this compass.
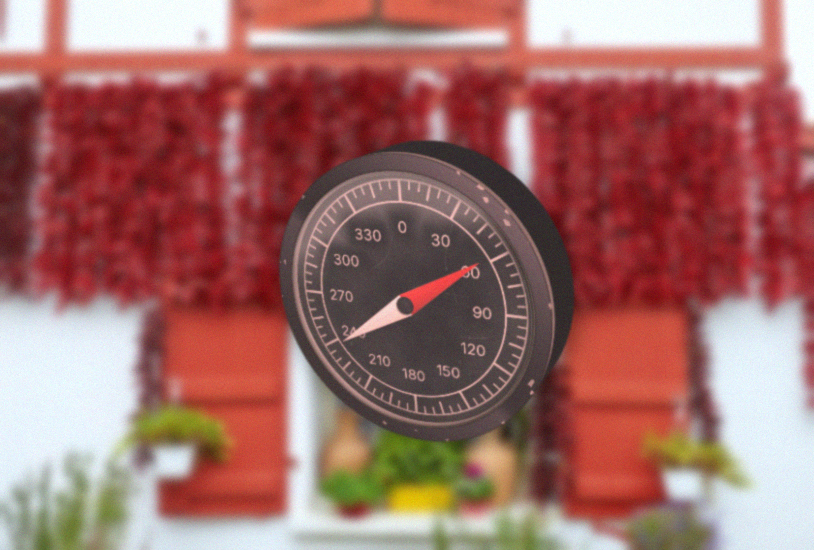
57.5 °
